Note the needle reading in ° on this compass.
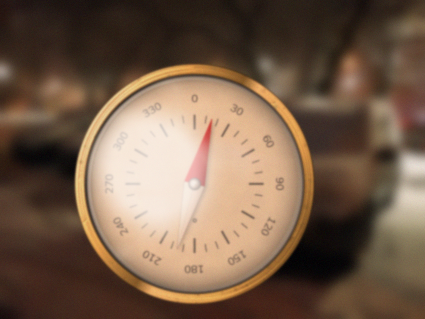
15 °
